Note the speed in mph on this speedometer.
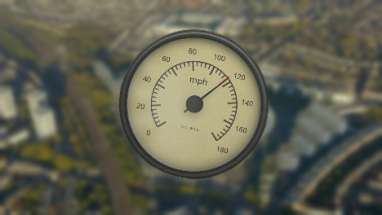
116 mph
